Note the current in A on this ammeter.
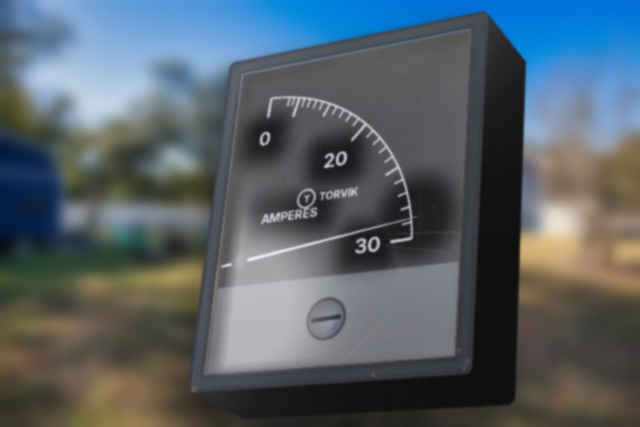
29 A
